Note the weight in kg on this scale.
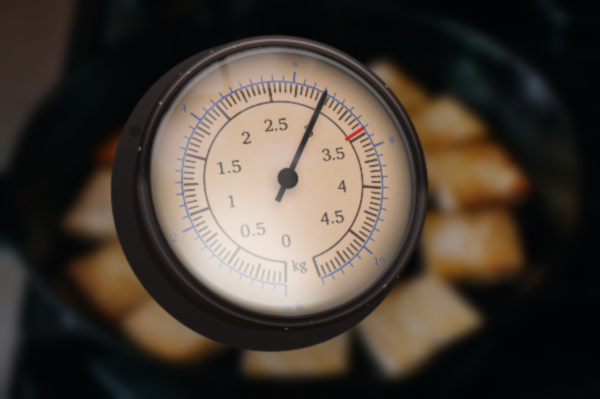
3 kg
